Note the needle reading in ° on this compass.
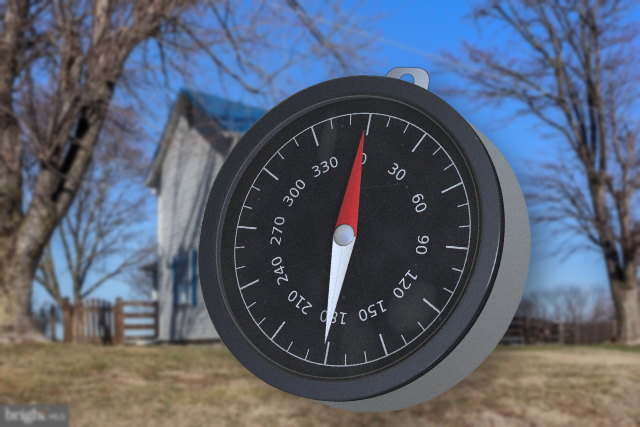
0 °
